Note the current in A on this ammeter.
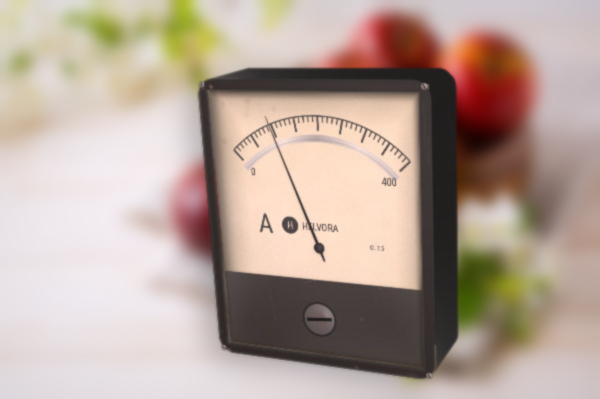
100 A
